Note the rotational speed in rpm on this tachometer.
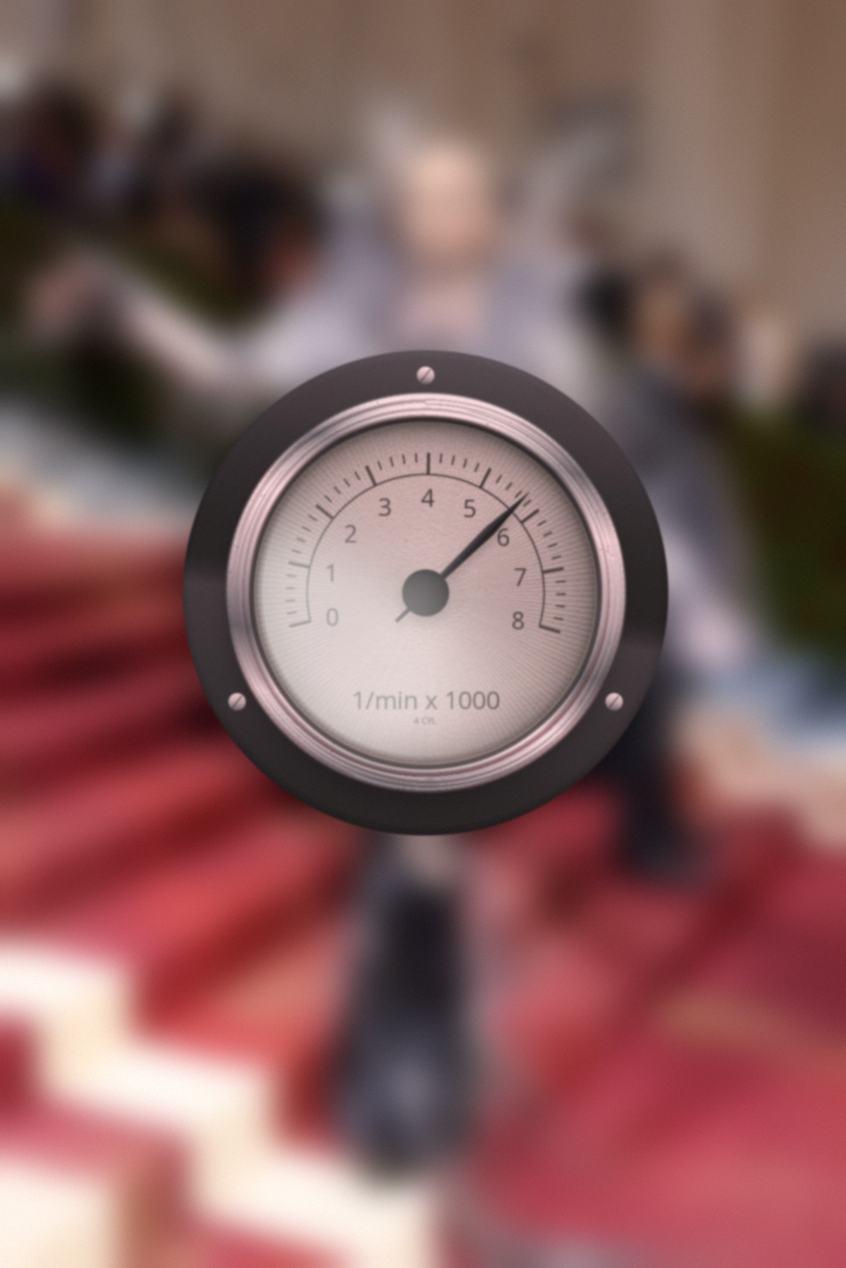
5700 rpm
